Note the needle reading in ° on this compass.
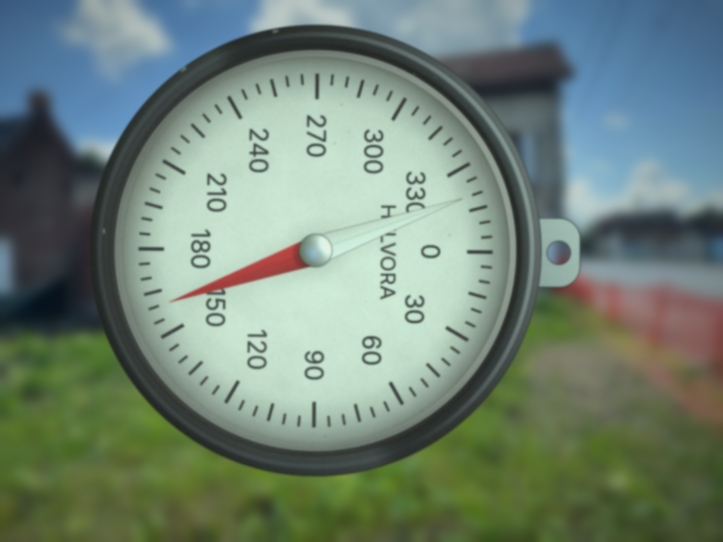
160 °
